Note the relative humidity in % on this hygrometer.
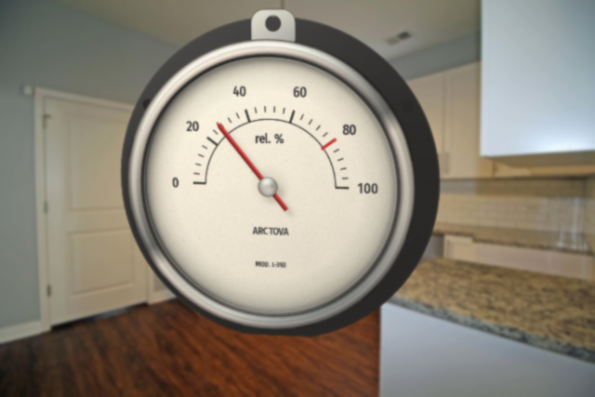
28 %
